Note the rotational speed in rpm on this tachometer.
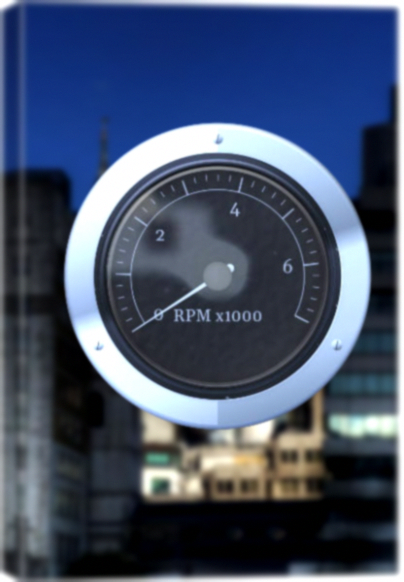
0 rpm
